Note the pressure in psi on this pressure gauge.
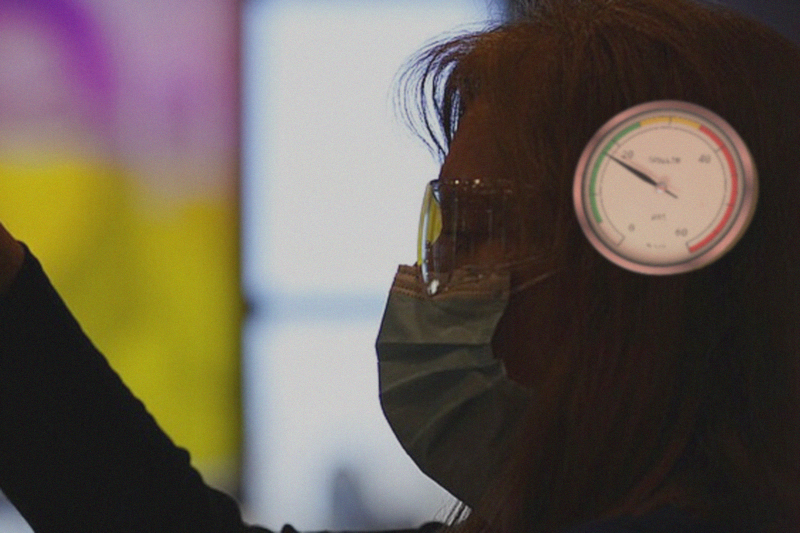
17.5 psi
